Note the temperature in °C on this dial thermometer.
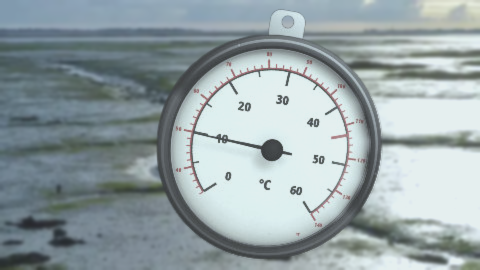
10 °C
